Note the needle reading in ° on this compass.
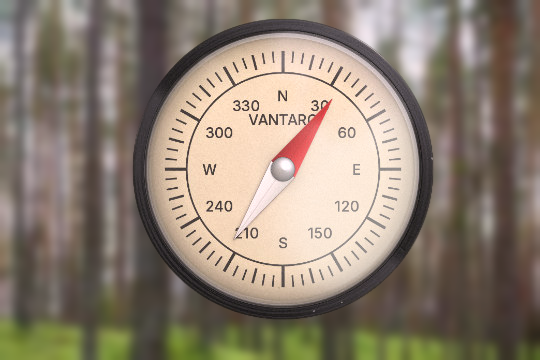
35 °
